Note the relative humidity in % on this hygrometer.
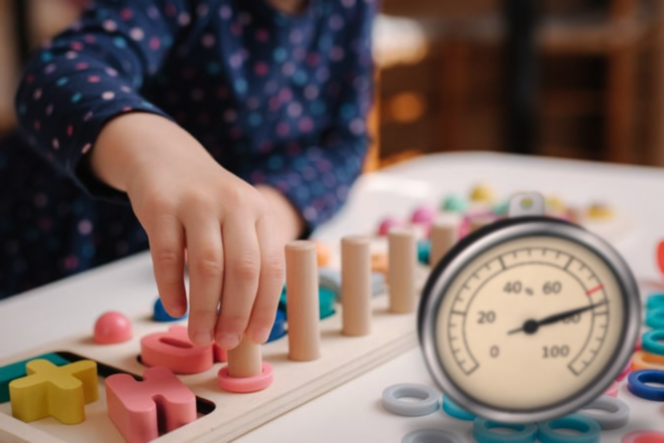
76 %
